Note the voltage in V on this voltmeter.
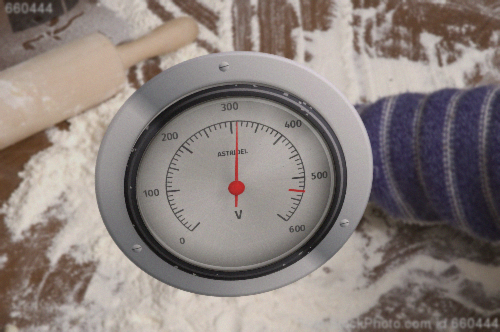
310 V
